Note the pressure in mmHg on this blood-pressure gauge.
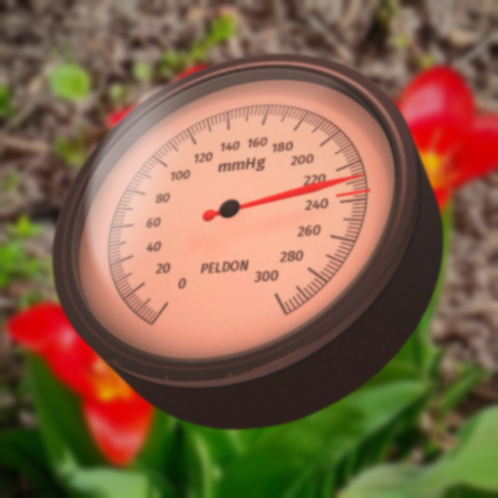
230 mmHg
